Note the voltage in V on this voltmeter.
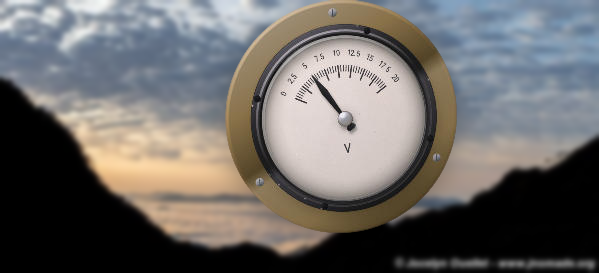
5 V
